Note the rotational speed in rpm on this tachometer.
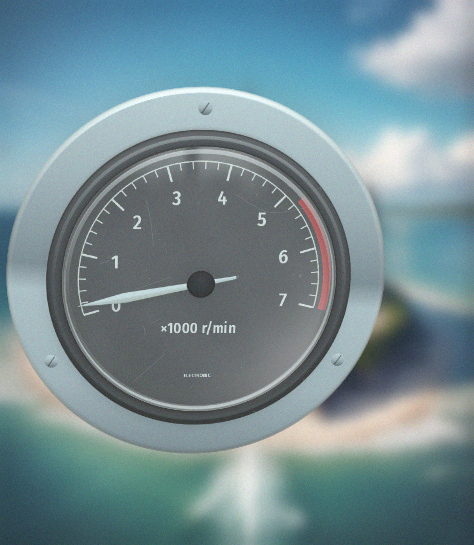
200 rpm
